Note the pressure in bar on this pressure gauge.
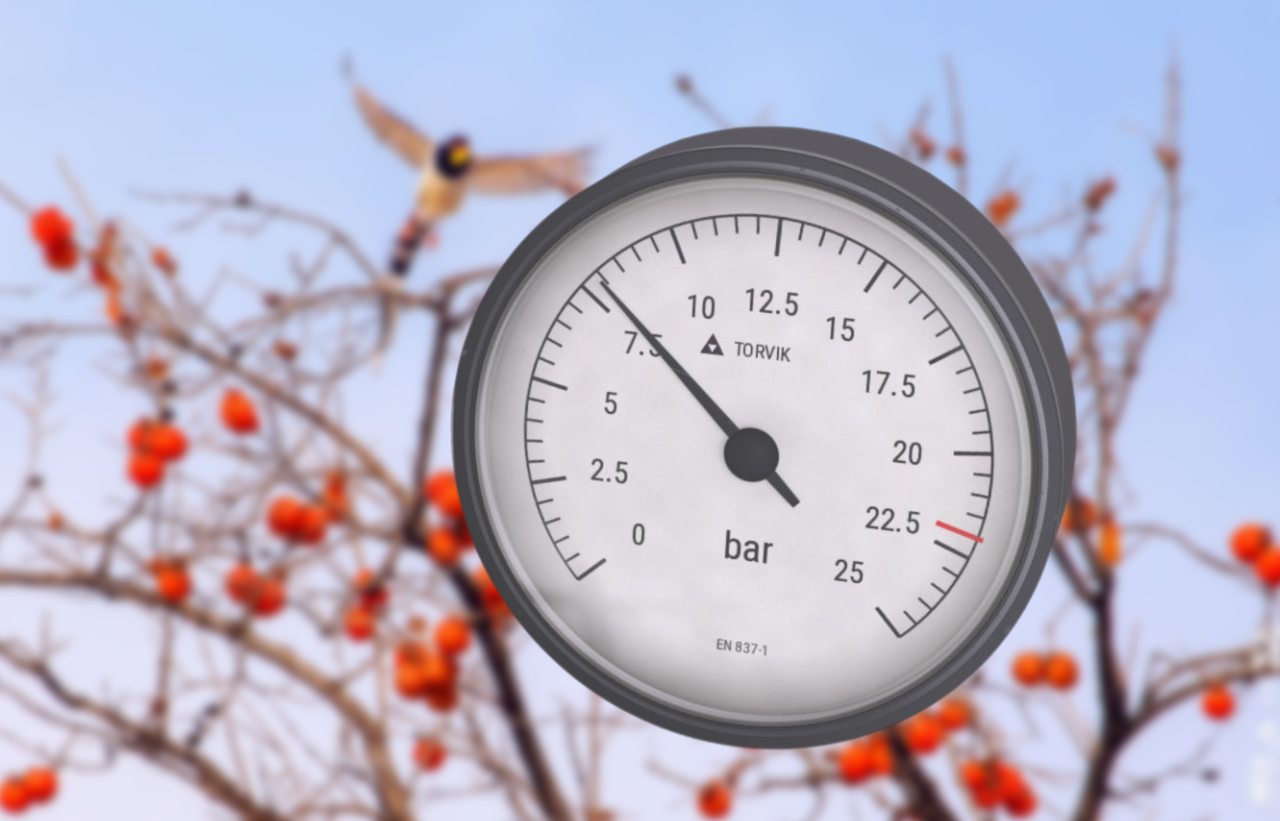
8 bar
